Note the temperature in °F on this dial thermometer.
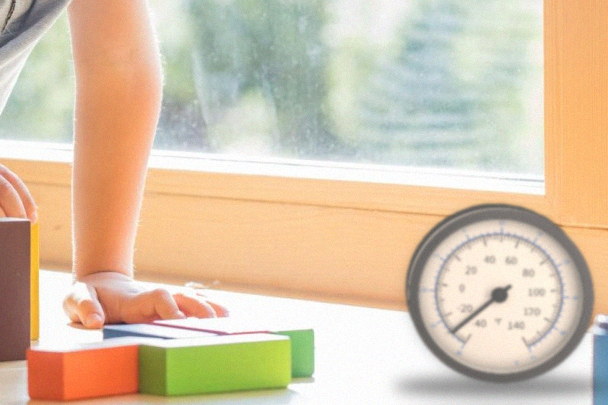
-30 °F
